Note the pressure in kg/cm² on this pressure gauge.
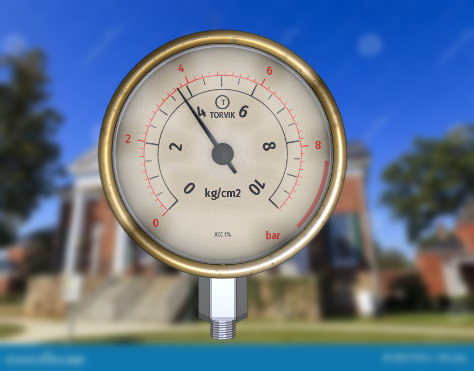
3.75 kg/cm²
